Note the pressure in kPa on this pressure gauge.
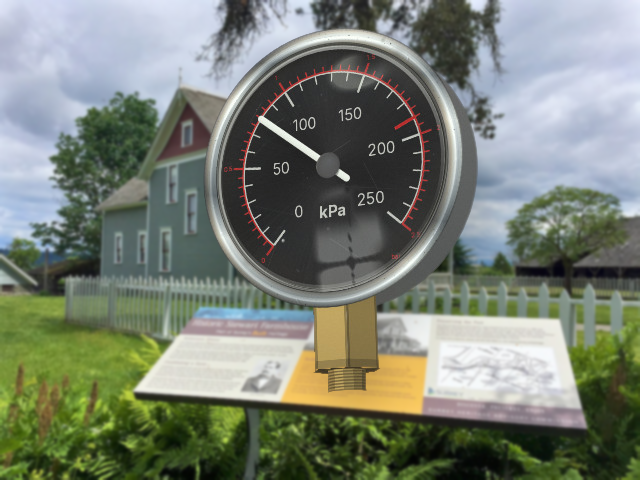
80 kPa
